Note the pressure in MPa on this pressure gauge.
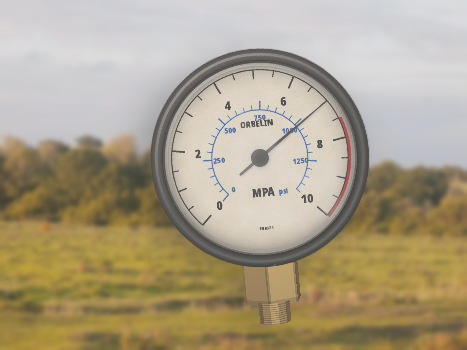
7 MPa
